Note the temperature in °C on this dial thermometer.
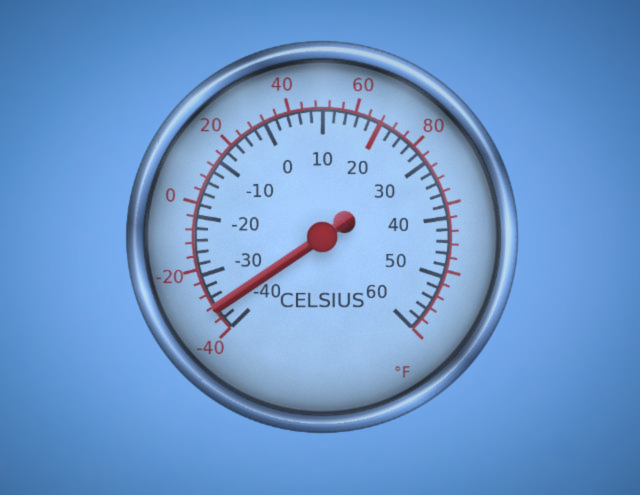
-36 °C
